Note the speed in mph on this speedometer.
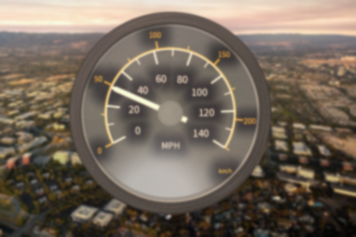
30 mph
